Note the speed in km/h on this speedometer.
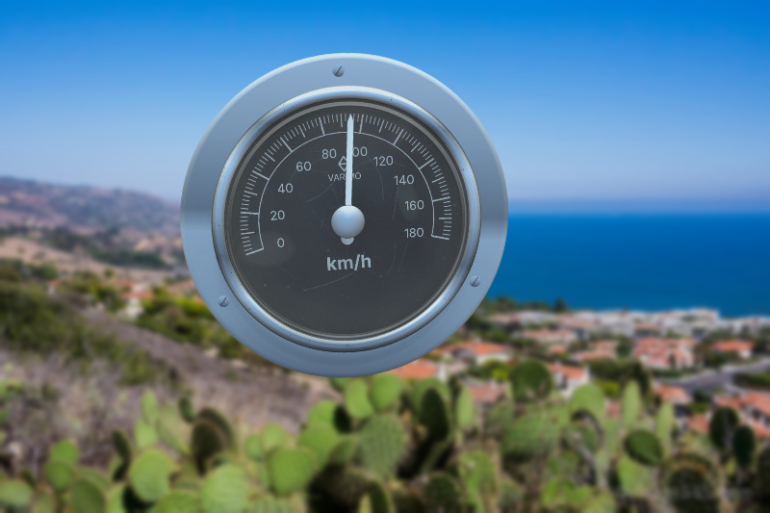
94 km/h
